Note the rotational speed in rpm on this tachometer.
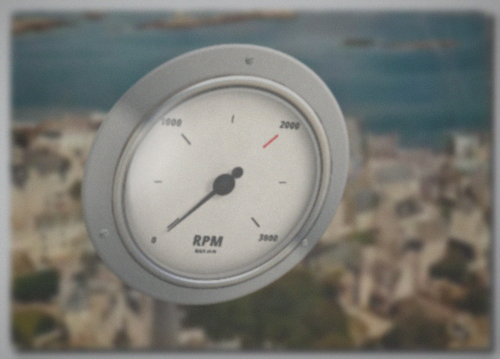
0 rpm
